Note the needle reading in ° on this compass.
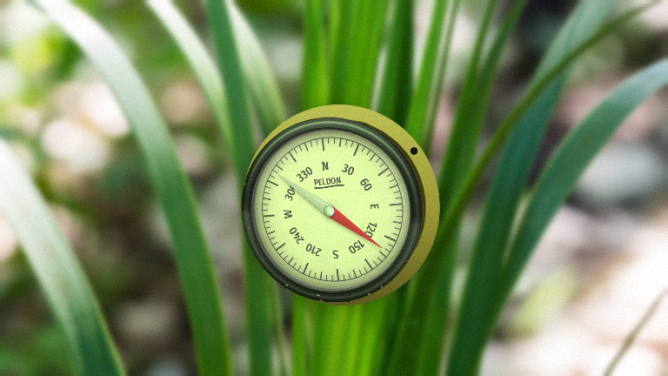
130 °
